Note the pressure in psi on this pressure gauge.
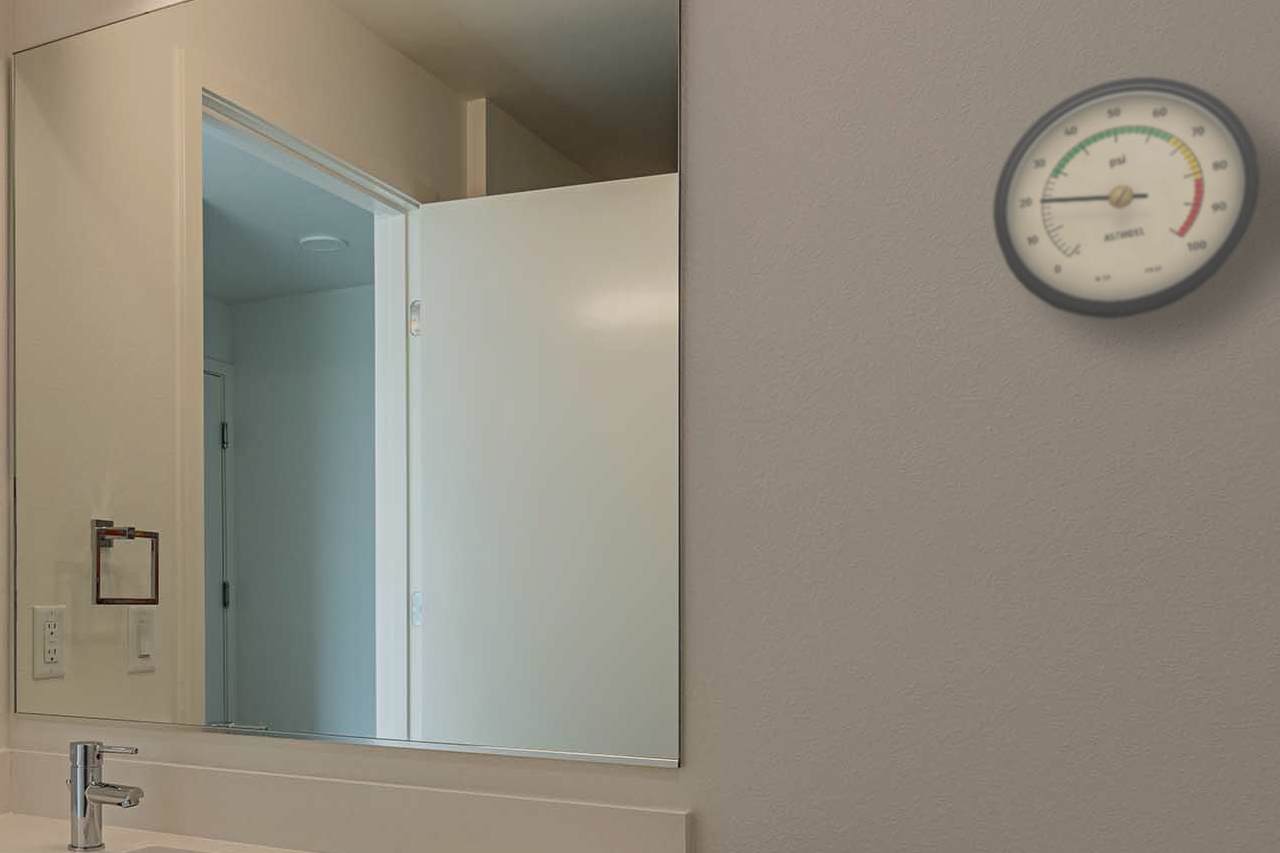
20 psi
